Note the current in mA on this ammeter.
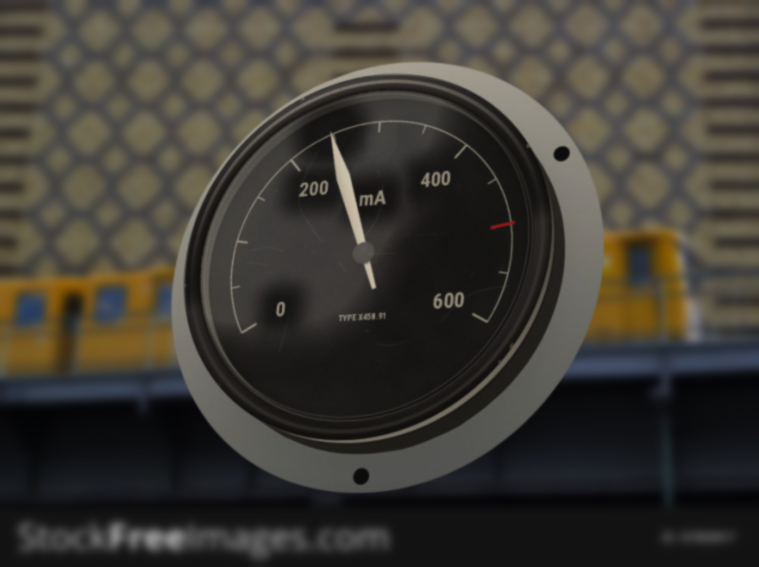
250 mA
